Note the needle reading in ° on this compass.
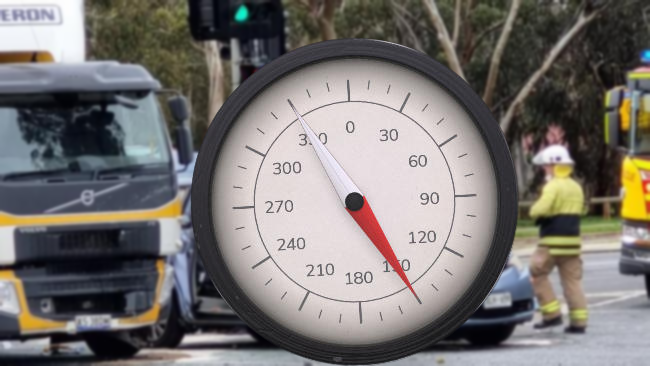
150 °
